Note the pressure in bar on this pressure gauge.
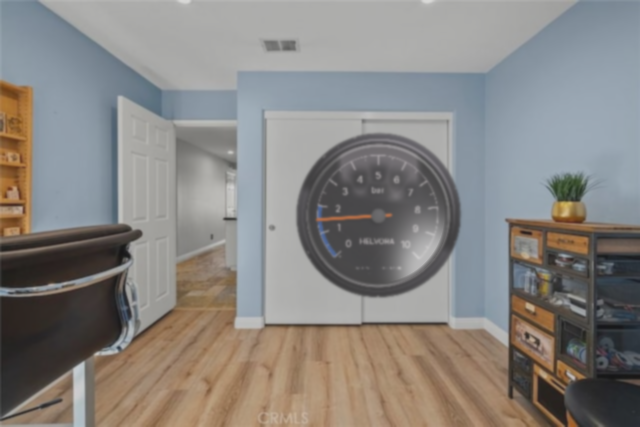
1.5 bar
